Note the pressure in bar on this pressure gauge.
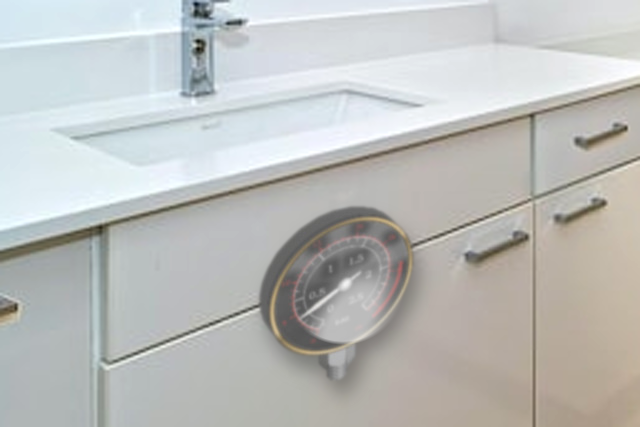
0.3 bar
